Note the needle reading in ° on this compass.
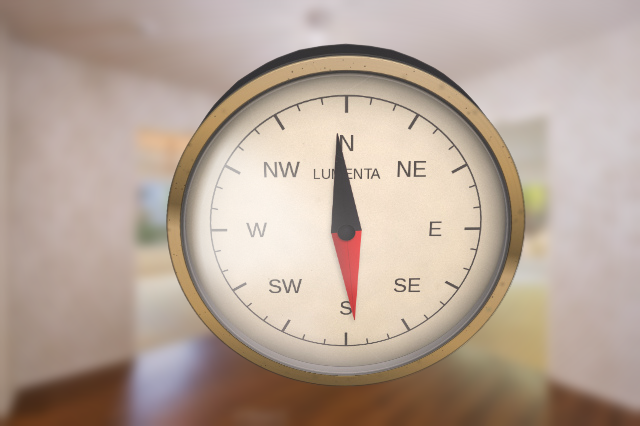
175 °
